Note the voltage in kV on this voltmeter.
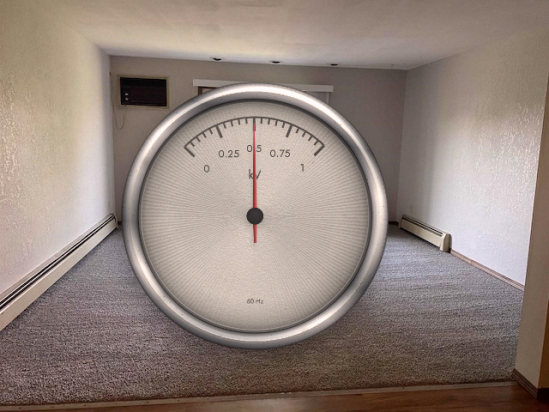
0.5 kV
